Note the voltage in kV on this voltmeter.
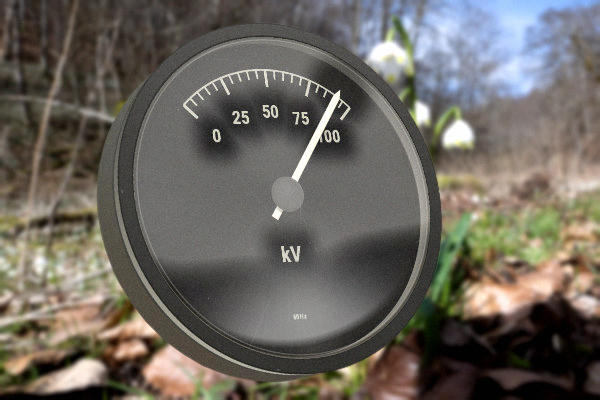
90 kV
